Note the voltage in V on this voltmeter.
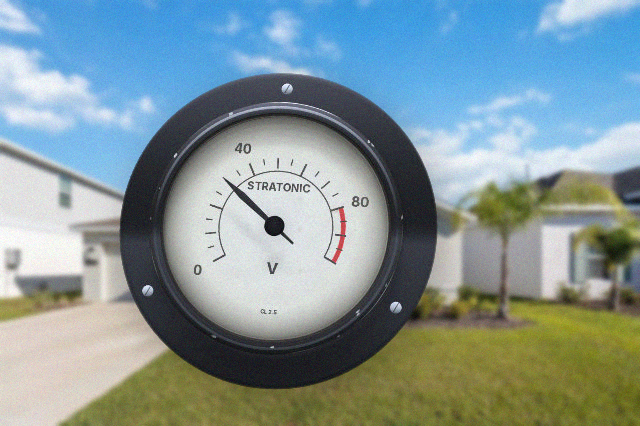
30 V
